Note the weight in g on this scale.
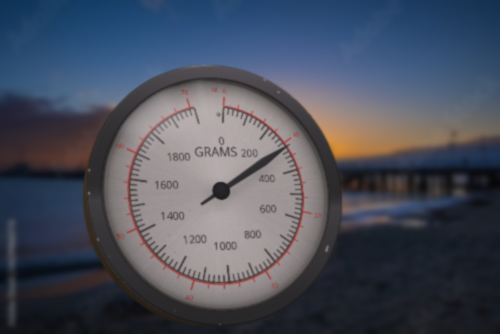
300 g
